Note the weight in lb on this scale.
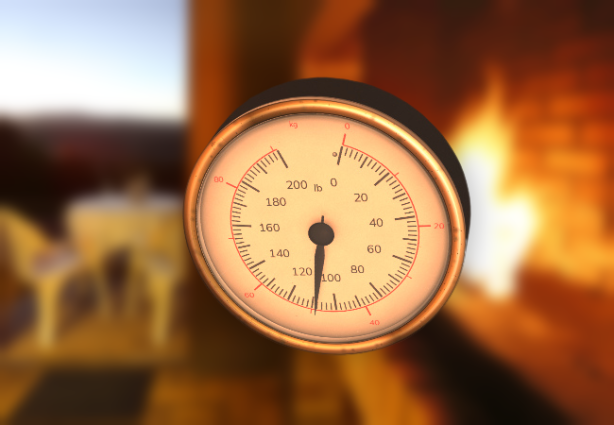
108 lb
